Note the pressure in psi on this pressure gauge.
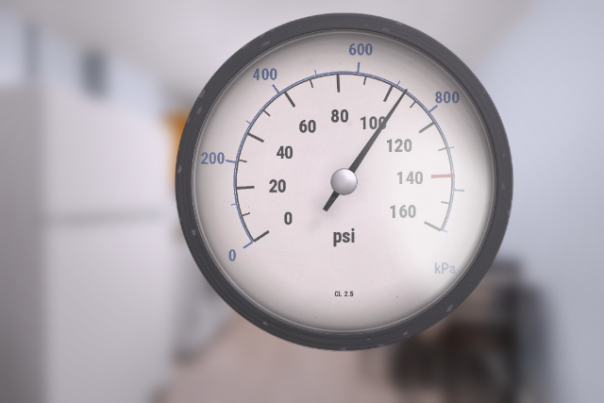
105 psi
